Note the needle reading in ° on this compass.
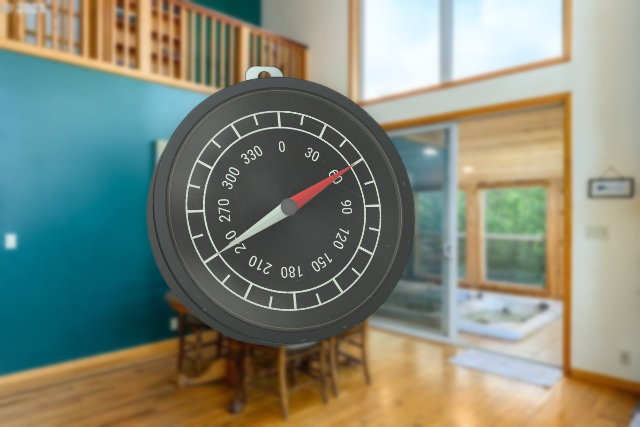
60 °
